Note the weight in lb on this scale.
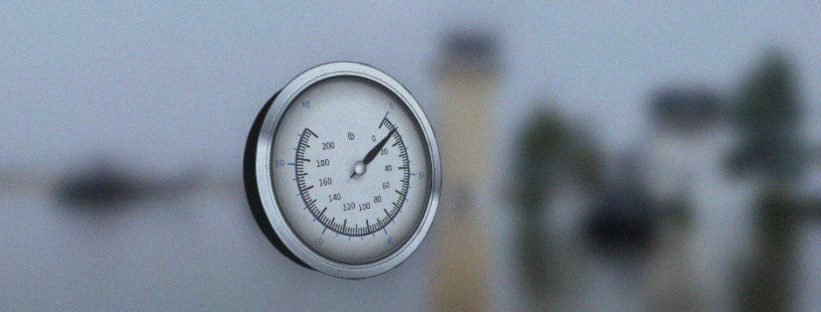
10 lb
